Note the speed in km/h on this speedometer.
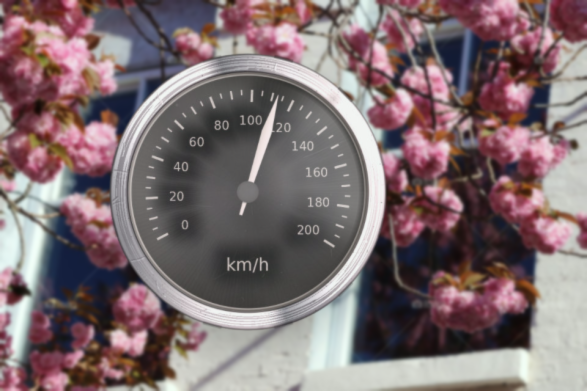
112.5 km/h
